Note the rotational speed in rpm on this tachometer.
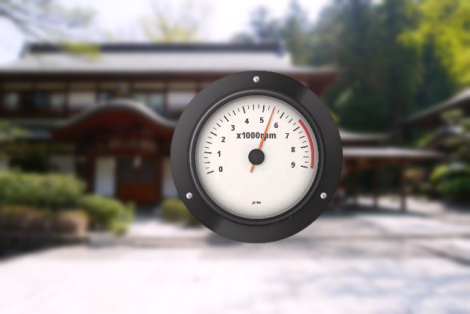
5500 rpm
